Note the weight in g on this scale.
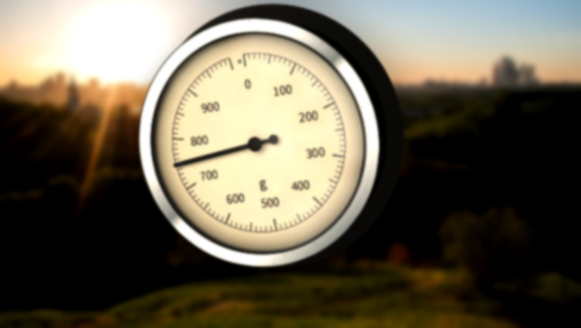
750 g
